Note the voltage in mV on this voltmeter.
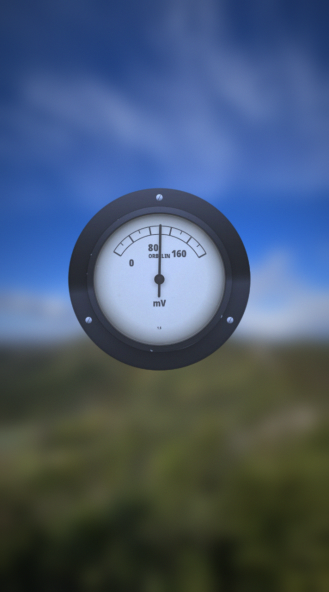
100 mV
